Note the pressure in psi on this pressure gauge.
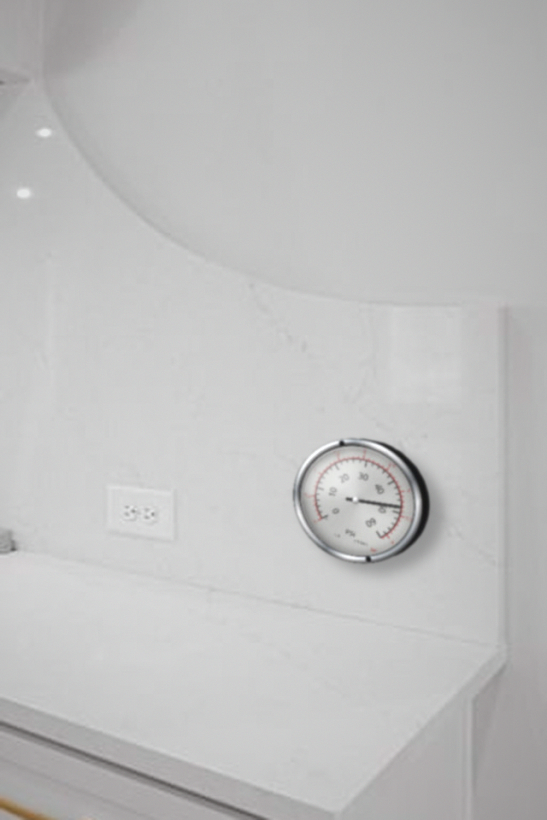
48 psi
